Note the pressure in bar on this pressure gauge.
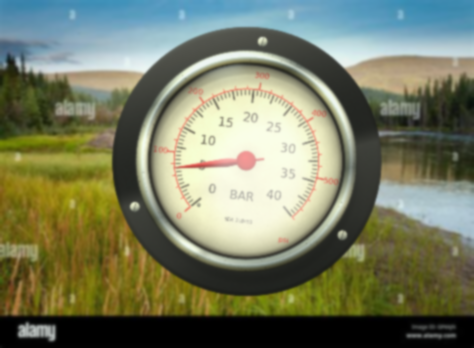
5 bar
